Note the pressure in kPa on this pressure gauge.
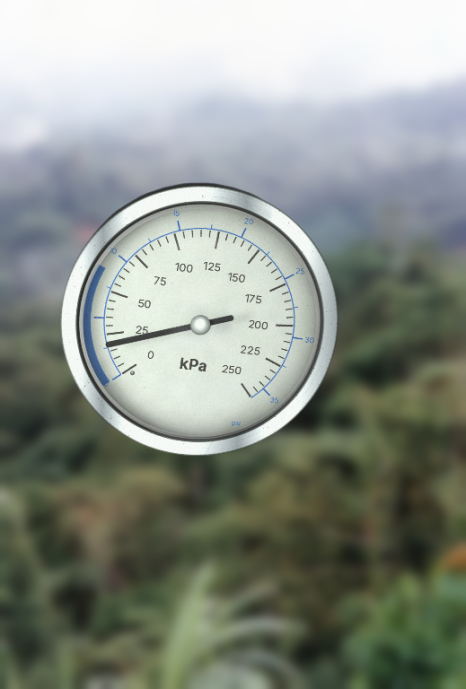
20 kPa
